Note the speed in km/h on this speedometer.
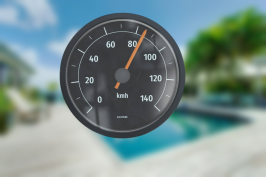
85 km/h
